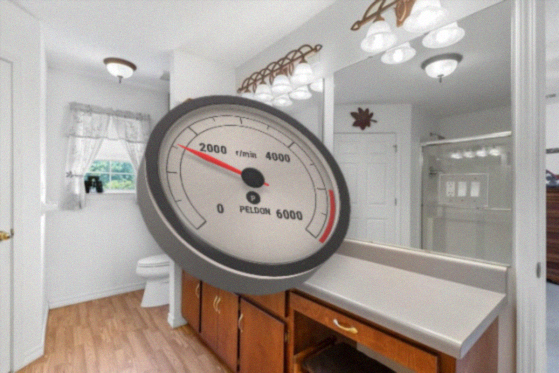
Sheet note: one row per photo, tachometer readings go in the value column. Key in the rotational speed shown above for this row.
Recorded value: 1500 rpm
